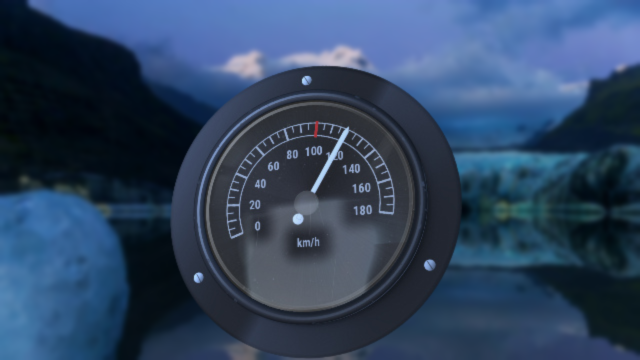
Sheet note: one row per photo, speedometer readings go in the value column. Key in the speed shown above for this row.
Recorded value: 120 km/h
